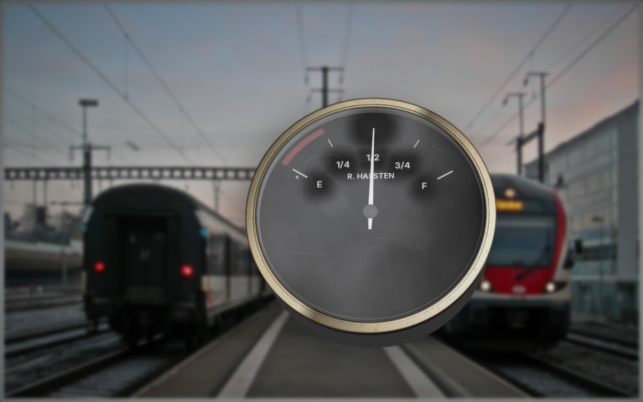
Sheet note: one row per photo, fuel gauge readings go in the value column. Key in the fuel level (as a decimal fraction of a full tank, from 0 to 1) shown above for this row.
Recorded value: 0.5
